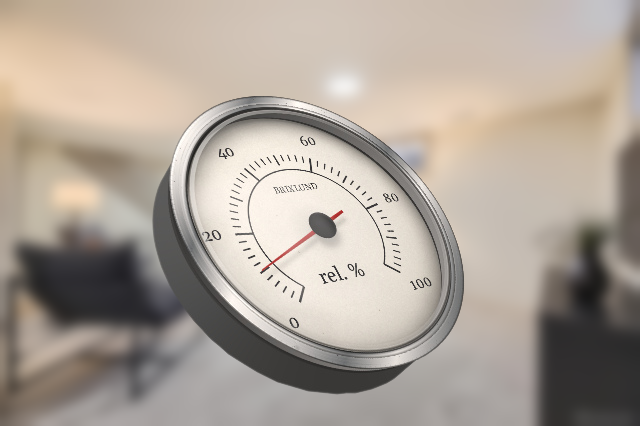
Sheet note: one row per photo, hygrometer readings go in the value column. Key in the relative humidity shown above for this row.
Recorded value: 10 %
